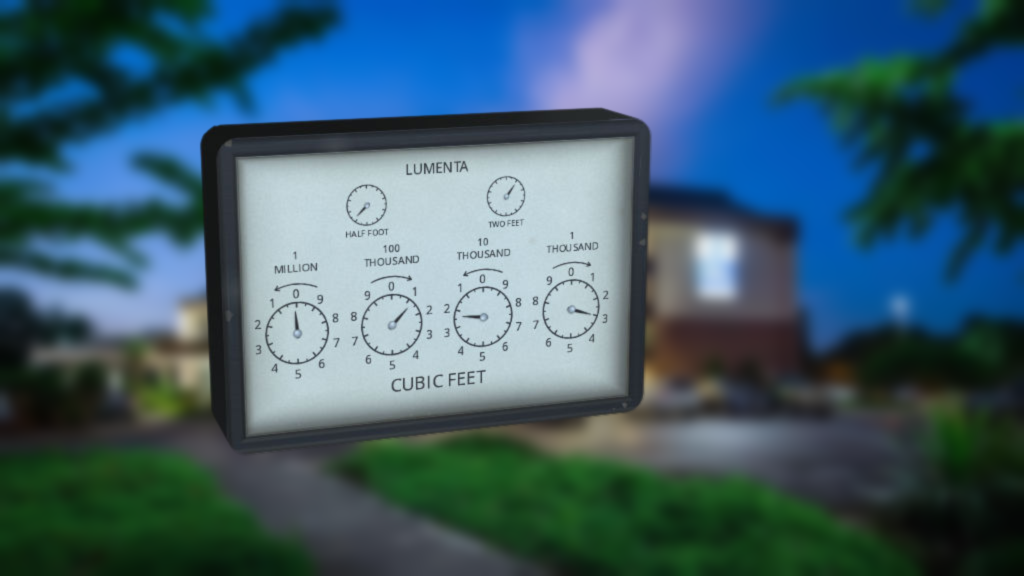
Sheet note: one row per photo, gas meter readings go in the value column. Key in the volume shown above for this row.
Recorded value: 12300 ft³
